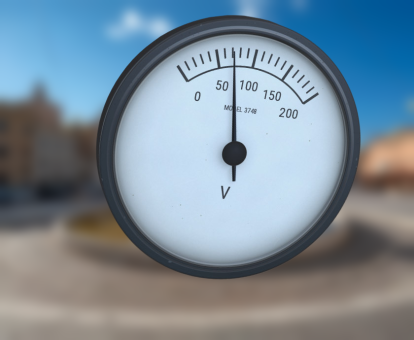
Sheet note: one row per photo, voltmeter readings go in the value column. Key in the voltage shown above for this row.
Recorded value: 70 V
